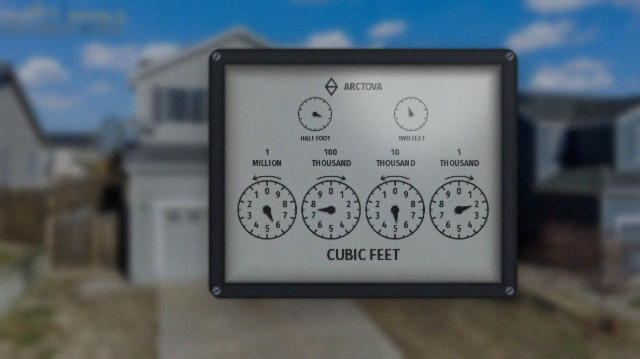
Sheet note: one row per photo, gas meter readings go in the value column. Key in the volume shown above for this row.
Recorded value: 575200 ft³
